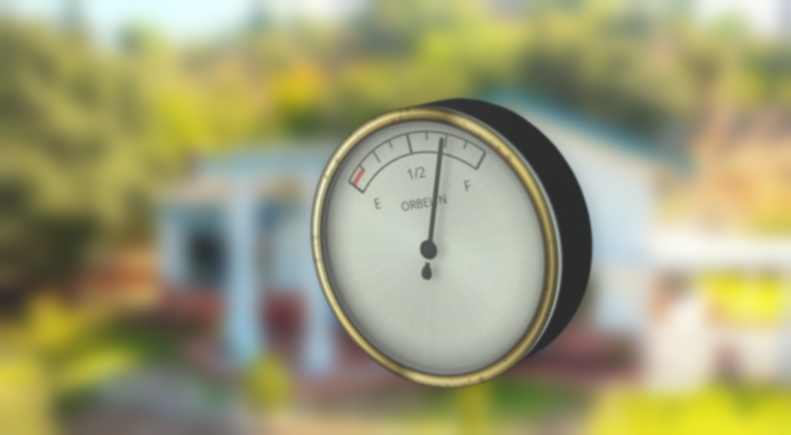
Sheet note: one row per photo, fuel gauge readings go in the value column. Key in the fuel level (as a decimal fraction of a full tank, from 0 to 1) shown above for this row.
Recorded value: 0.75
